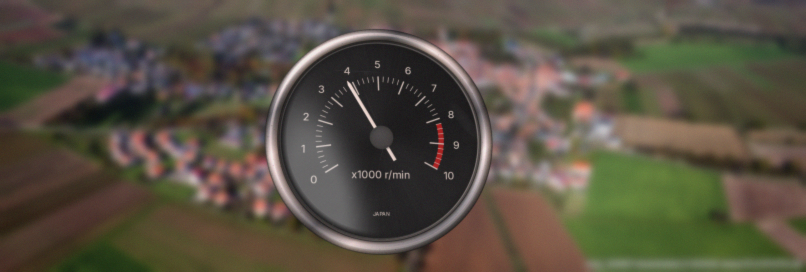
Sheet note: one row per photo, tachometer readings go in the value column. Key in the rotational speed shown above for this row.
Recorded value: 3800 rpm
